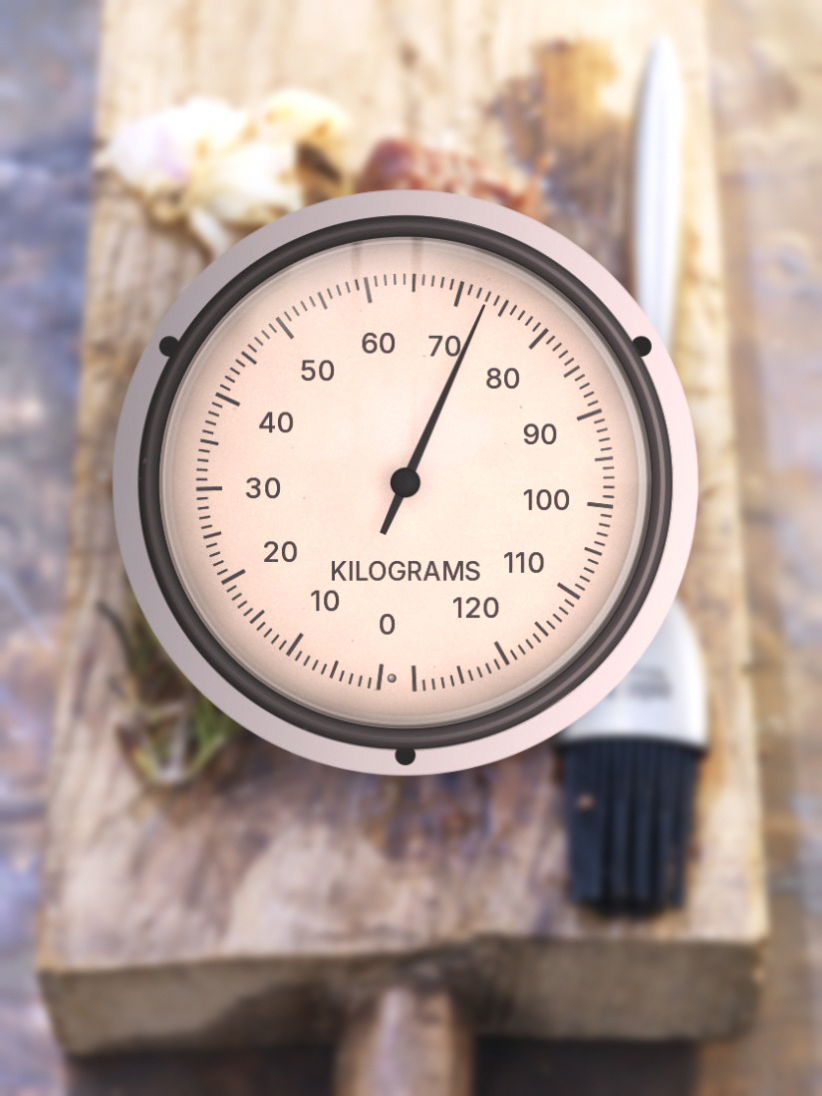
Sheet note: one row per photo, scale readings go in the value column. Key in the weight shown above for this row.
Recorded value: 73 kg
